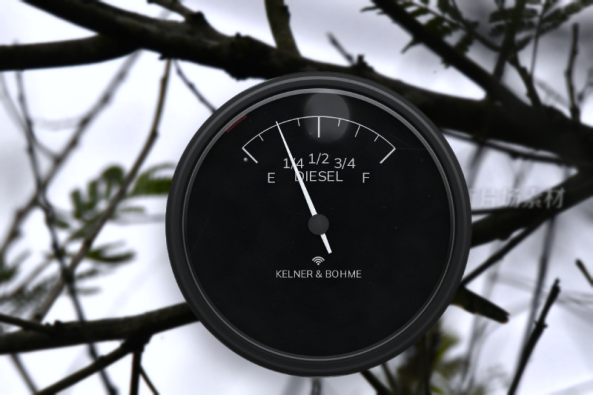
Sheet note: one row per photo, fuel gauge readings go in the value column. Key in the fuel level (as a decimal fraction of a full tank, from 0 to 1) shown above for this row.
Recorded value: 0.25
